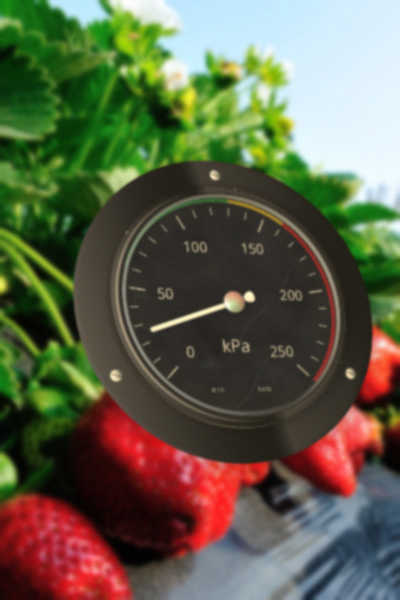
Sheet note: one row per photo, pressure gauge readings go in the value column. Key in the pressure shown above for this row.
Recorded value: 25 kPa
